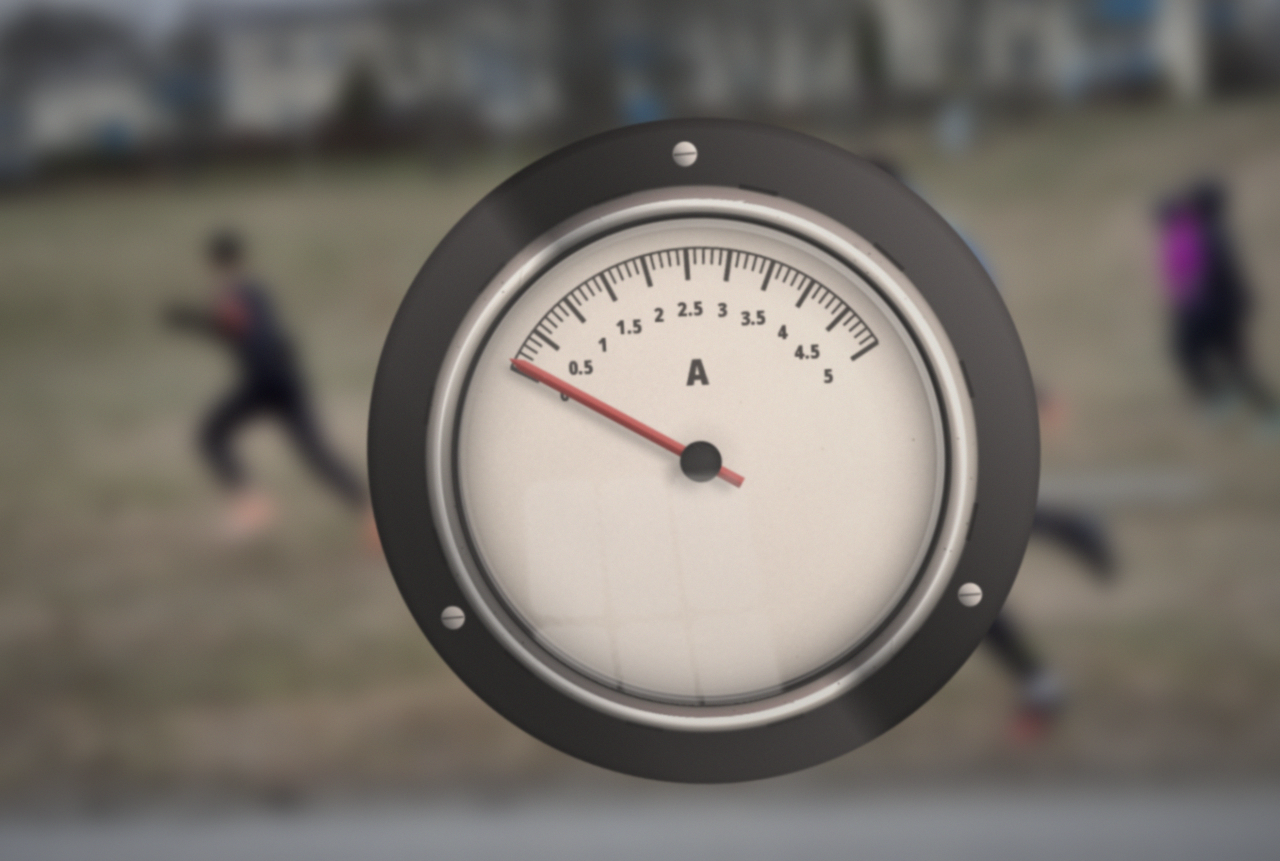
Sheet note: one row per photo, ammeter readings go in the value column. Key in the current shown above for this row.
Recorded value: 0.1 A
